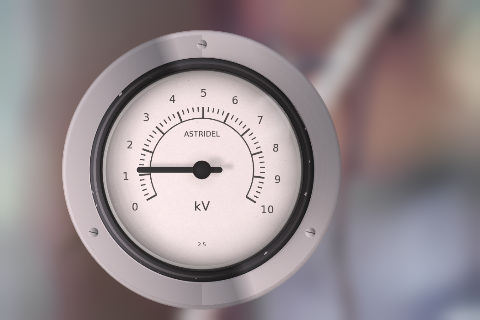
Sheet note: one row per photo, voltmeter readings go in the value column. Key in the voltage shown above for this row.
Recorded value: 1.2 kV
